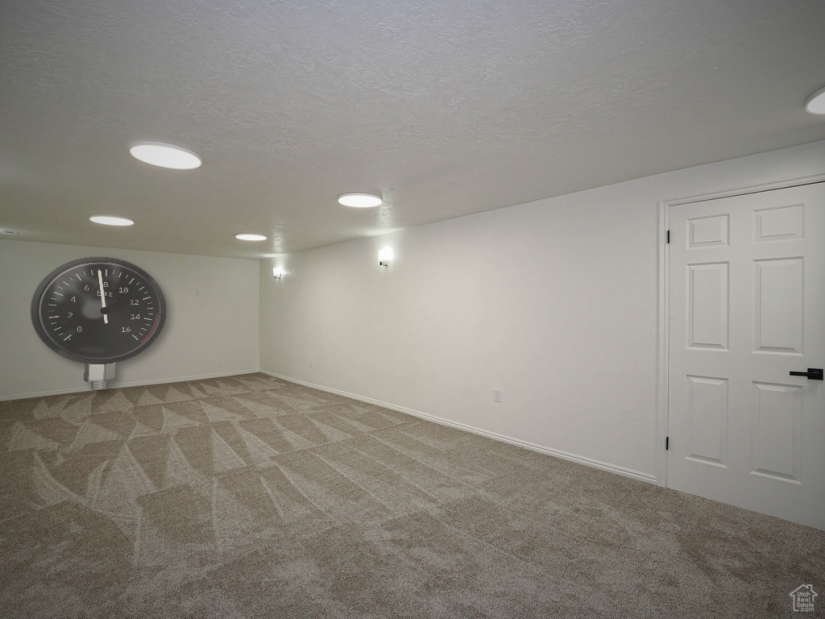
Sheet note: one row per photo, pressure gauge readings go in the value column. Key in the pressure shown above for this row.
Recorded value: 7.5 bar
